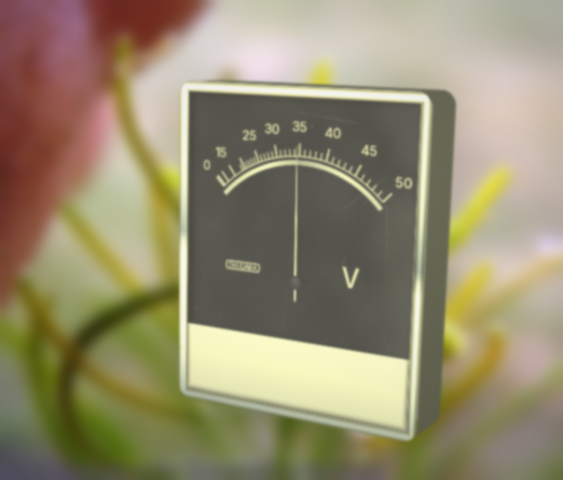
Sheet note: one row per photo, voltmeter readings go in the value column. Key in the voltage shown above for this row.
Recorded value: 35 V
